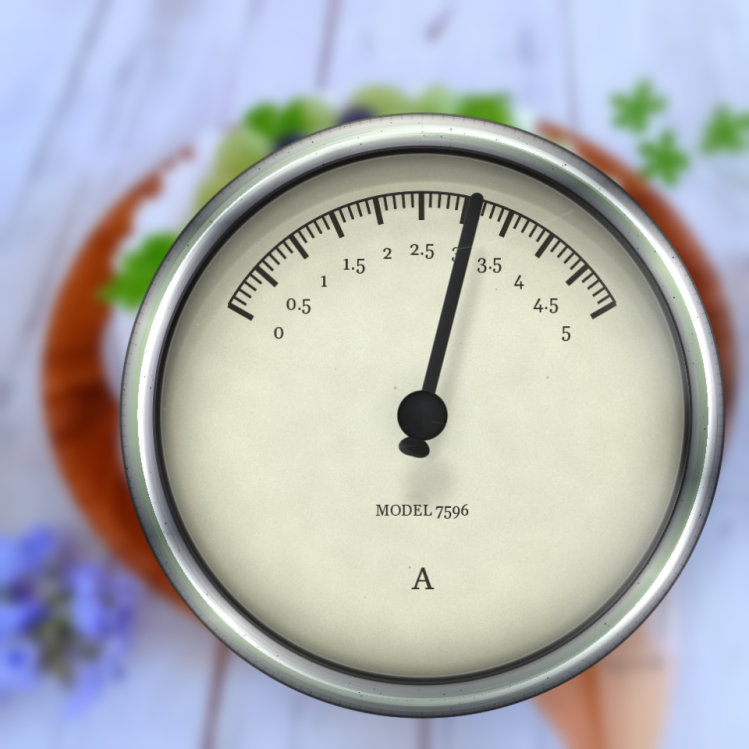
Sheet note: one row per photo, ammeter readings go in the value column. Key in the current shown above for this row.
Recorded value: 3.1 A
